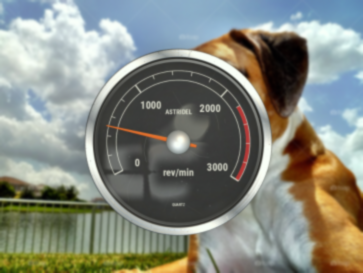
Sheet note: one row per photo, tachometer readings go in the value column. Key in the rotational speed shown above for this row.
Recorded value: 500 rpm
